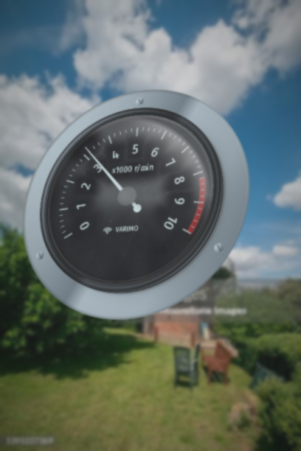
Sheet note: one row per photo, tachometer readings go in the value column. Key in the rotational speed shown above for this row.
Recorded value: 3200 rpm
